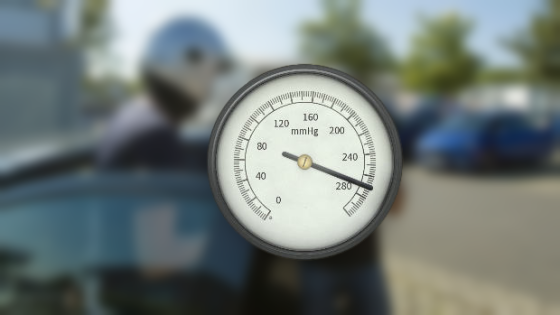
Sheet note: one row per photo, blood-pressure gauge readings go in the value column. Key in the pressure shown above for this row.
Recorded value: 270 mmHg
